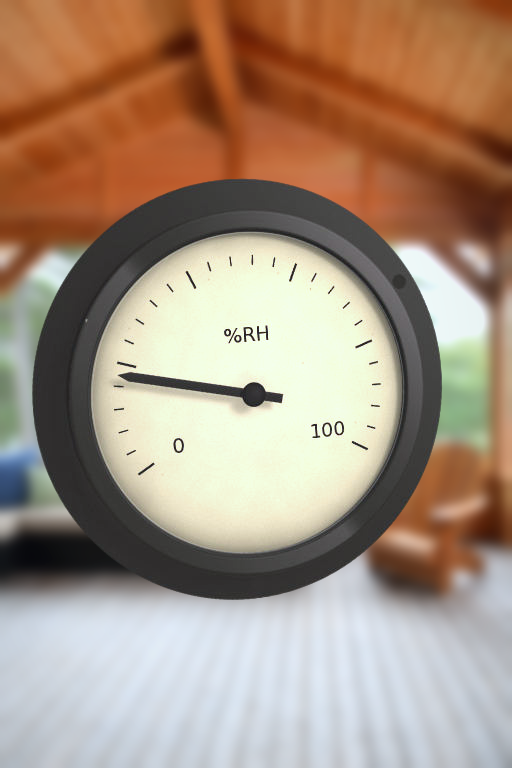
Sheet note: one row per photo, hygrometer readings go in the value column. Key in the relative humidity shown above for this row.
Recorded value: 18 %
